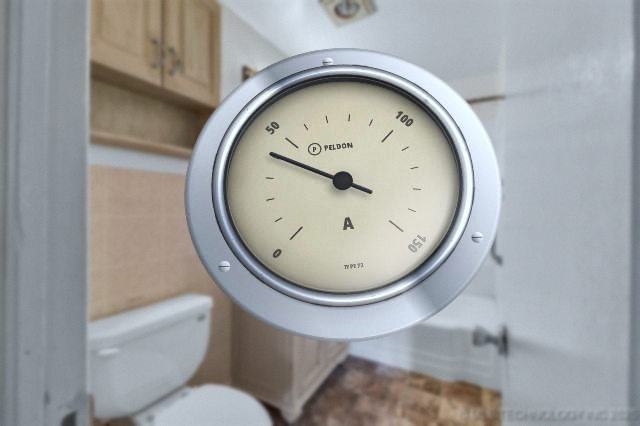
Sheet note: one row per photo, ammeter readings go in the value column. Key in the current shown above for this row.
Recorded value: 40 A
